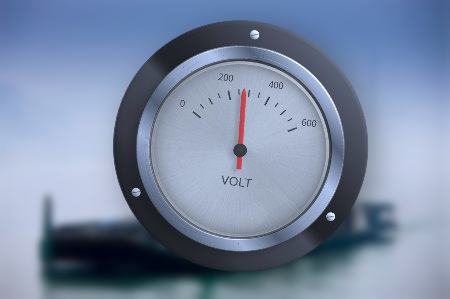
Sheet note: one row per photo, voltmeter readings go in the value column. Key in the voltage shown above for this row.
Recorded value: 275 V
